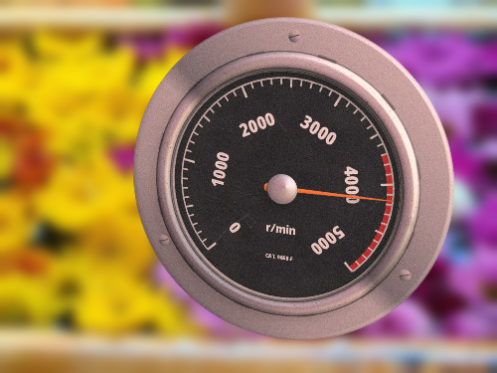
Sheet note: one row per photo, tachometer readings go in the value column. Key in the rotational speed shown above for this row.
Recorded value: 4150 rpm
